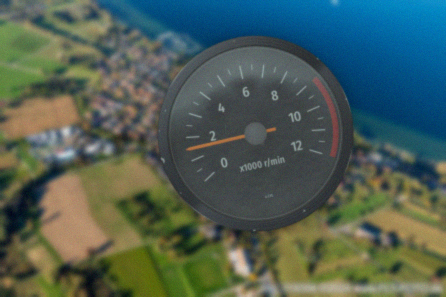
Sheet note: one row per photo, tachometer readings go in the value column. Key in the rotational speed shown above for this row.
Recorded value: 1500 rpm
